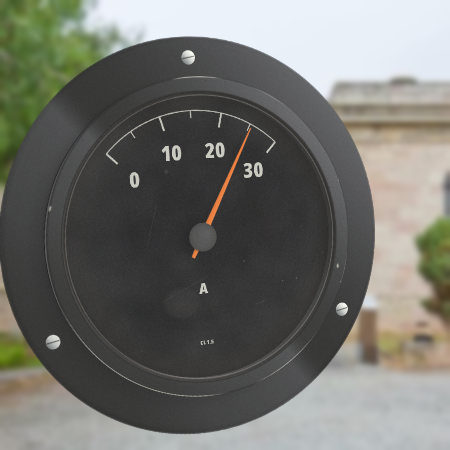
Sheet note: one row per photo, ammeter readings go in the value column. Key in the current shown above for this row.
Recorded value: 25 A
